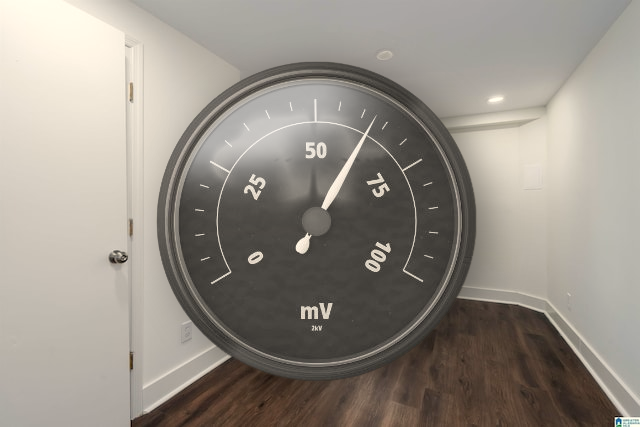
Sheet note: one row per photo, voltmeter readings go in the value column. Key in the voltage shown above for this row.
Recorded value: 62.5 mV
